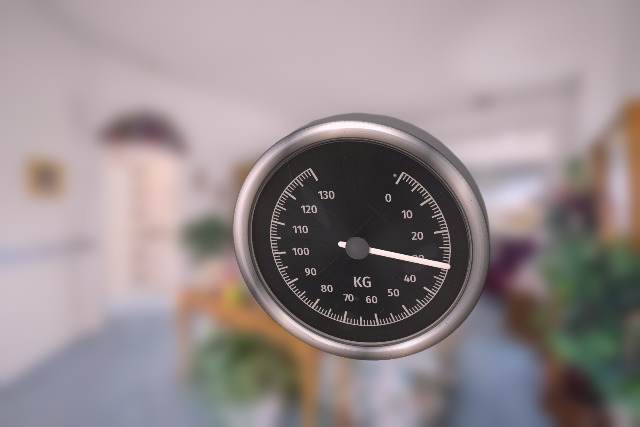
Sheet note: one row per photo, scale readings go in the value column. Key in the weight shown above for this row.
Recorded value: 30 kg
